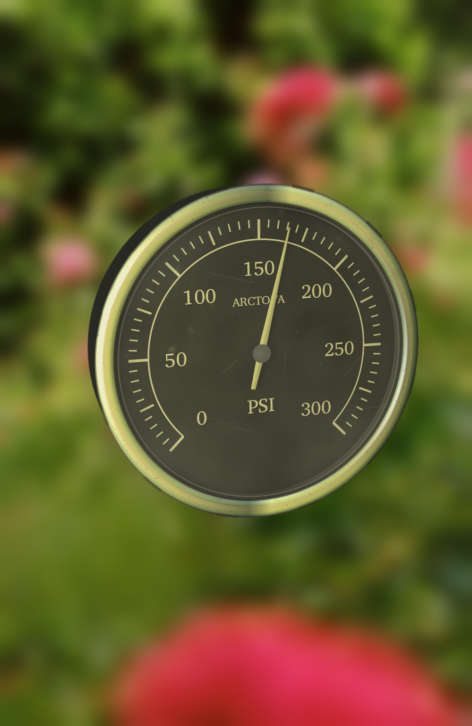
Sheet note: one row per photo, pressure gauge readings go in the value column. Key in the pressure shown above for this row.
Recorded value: 165 psi
